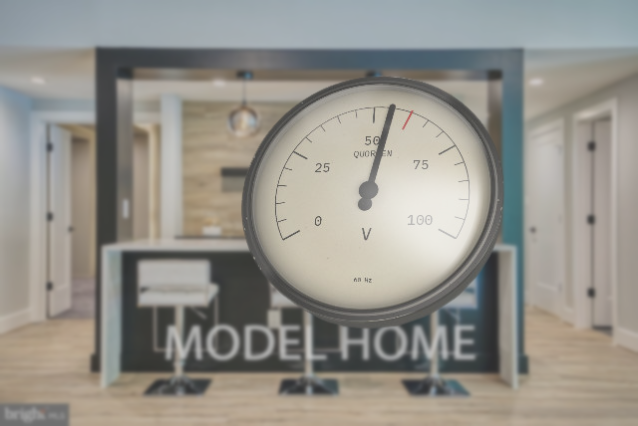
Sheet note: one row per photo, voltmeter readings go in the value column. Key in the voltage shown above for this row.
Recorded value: 55 V
